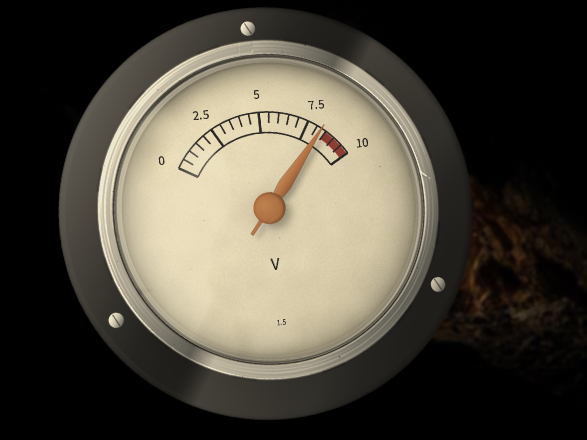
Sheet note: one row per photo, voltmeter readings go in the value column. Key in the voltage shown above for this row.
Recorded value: 8.25 V
